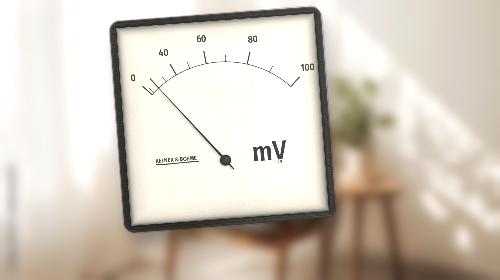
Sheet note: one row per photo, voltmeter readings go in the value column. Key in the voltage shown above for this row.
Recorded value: 20 mV
